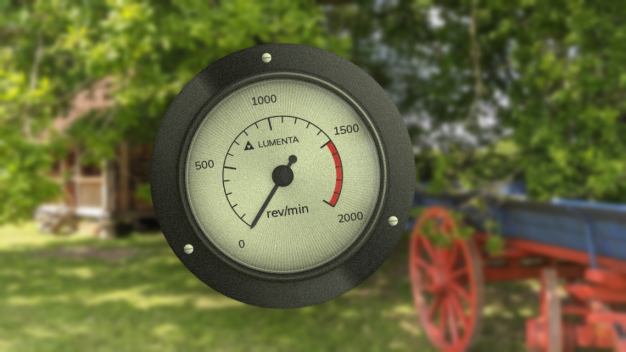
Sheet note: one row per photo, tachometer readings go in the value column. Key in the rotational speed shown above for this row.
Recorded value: 0 rpm
